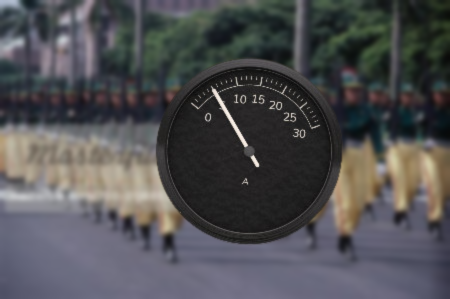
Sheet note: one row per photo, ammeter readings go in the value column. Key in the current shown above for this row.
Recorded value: 5 A
